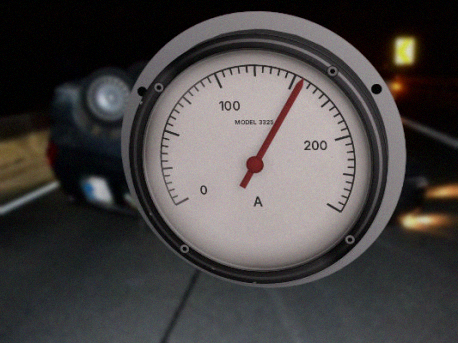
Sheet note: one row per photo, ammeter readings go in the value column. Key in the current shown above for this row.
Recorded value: 155 A
